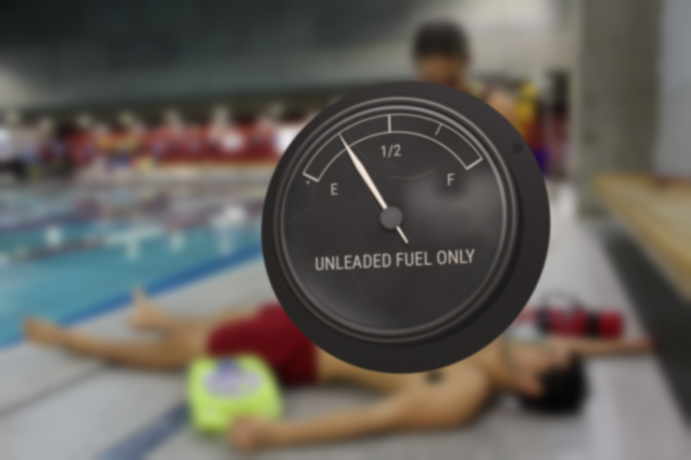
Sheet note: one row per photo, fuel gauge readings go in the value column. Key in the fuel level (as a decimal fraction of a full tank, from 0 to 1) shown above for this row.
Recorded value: 0.25
